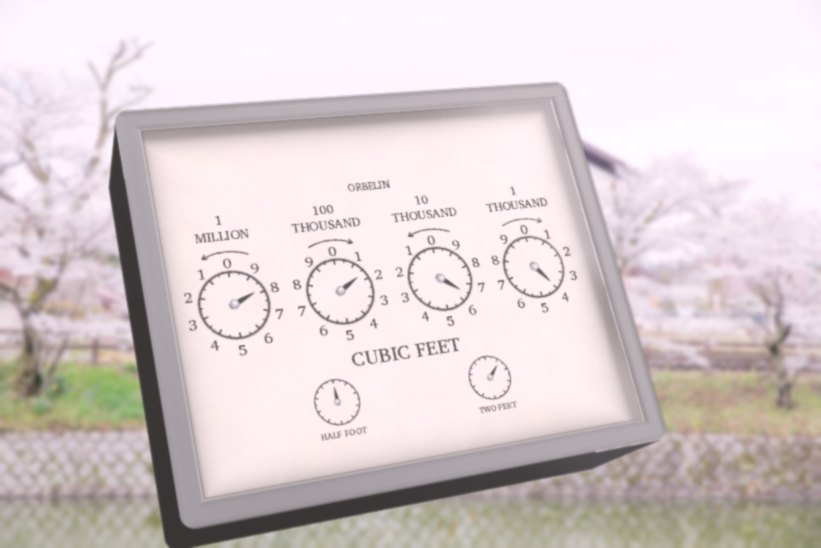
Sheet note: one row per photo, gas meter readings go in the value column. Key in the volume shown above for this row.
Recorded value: 816400 ft³
